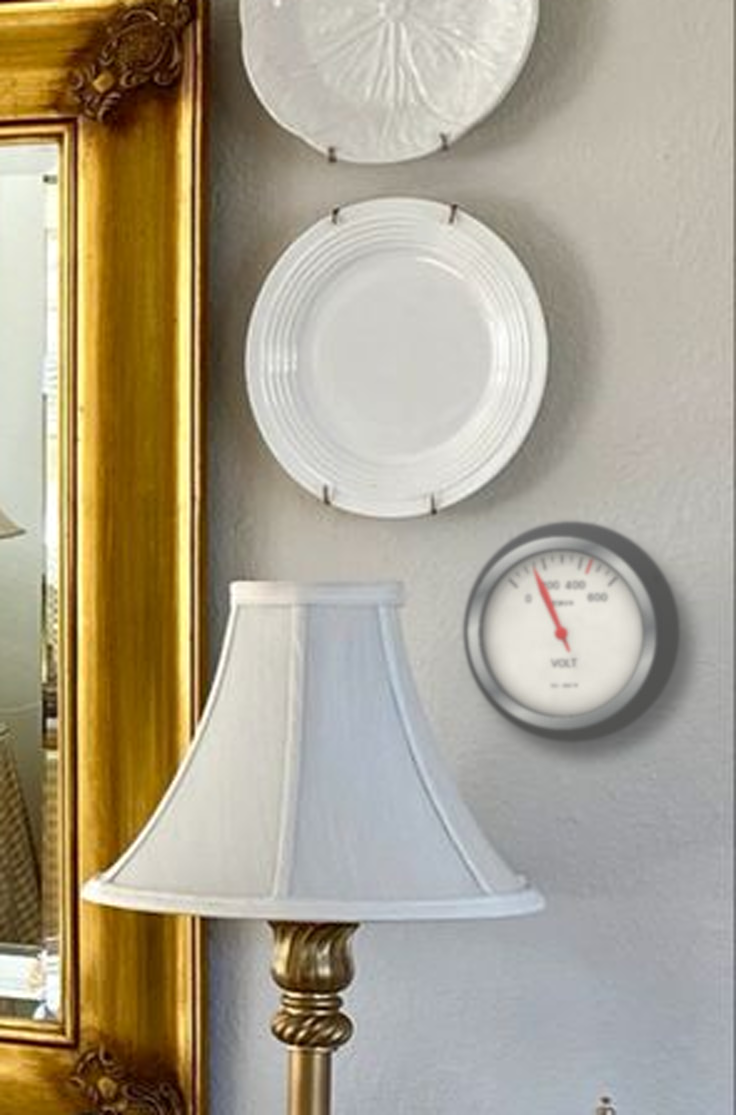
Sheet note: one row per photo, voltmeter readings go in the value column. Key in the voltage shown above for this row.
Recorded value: 150 V
